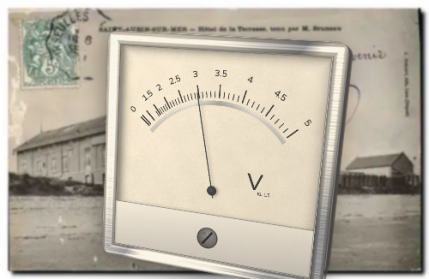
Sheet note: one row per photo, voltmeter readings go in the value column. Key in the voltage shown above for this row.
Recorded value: 3 V
